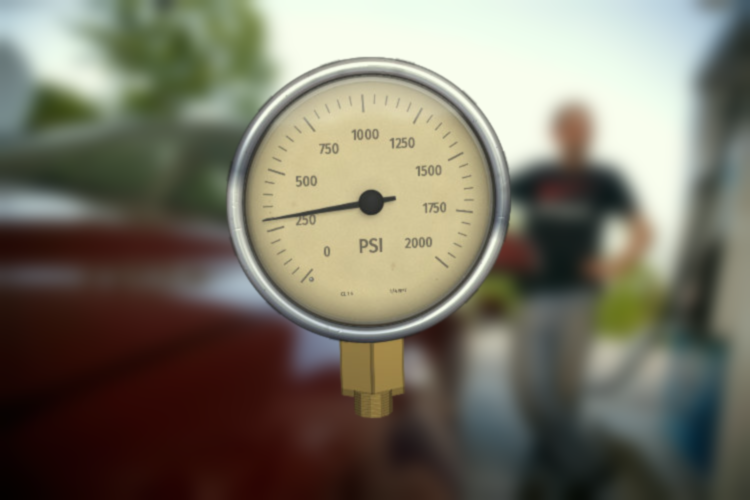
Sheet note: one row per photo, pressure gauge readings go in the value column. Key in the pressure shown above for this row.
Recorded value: 300 psi
